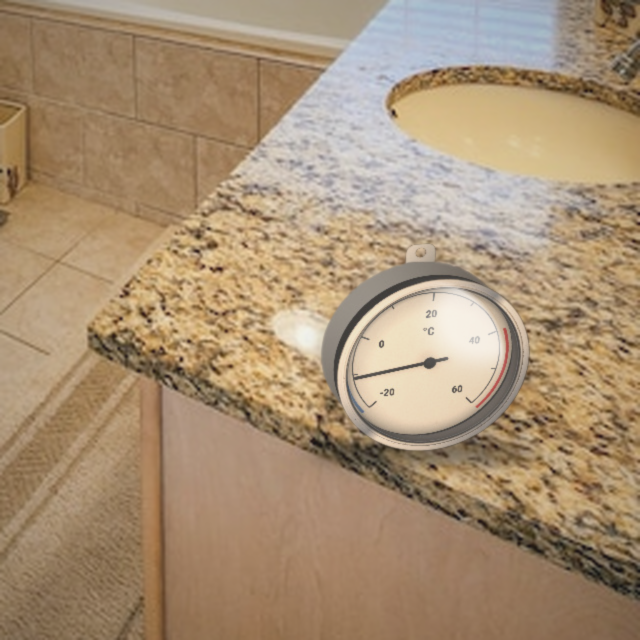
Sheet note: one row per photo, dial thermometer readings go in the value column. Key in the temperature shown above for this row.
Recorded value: -10 °C
